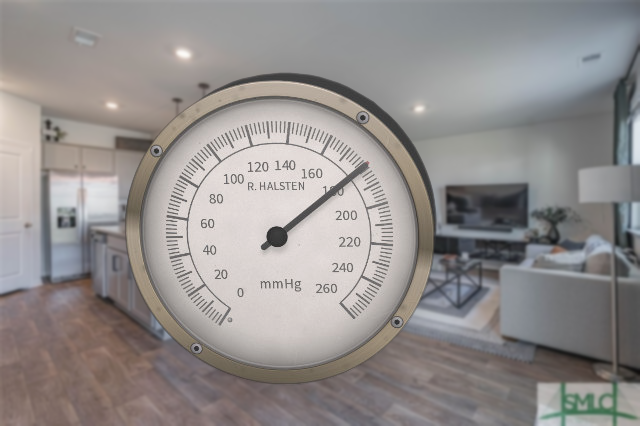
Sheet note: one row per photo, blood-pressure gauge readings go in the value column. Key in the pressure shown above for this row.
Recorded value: 180 mmHg
